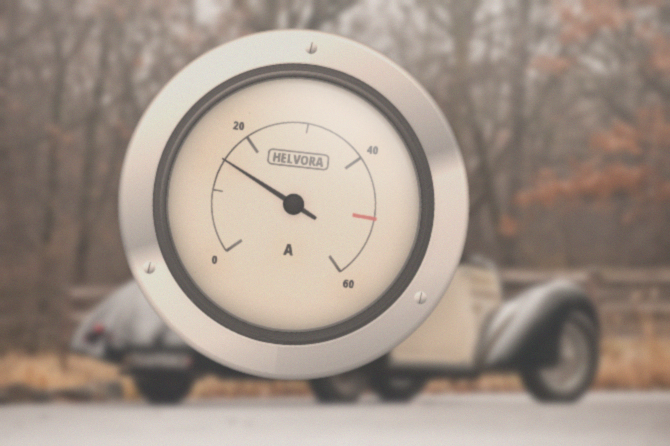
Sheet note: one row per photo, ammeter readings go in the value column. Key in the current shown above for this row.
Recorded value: 15 A
